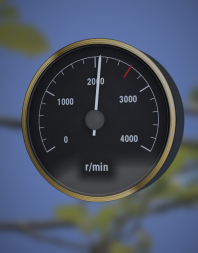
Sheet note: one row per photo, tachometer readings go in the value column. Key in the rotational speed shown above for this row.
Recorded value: 2100 rpm
